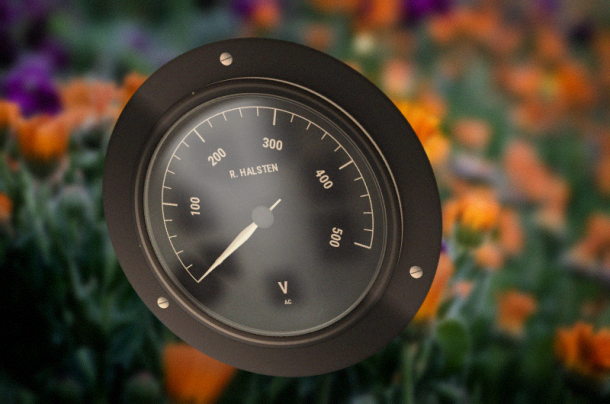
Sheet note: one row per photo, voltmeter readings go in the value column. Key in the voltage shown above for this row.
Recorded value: 0 V
